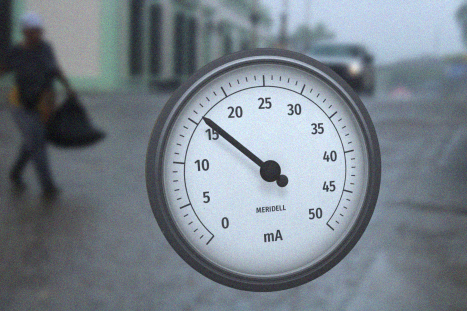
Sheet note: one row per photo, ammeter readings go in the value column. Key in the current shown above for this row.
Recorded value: 16 mA
